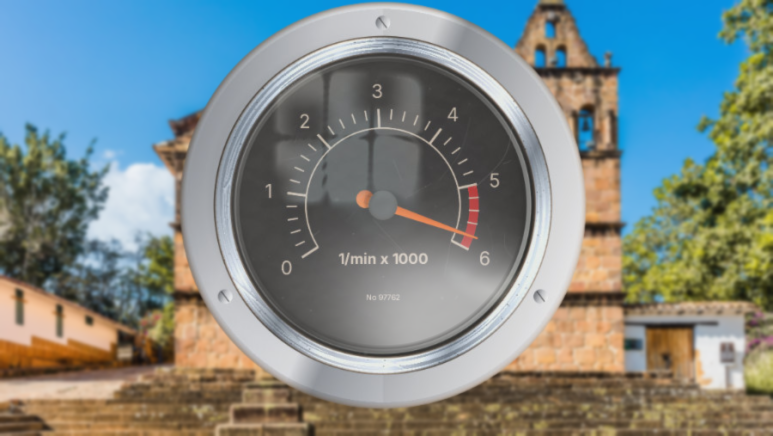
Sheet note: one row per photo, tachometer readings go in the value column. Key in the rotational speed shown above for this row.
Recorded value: 5800 rpm
